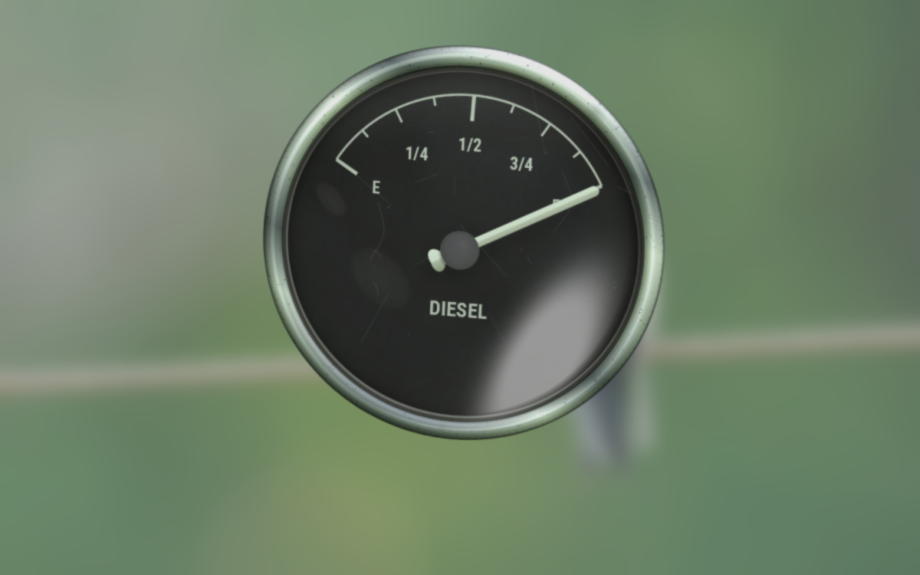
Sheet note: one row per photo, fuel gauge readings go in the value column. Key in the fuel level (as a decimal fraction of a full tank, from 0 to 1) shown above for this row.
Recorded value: 1
